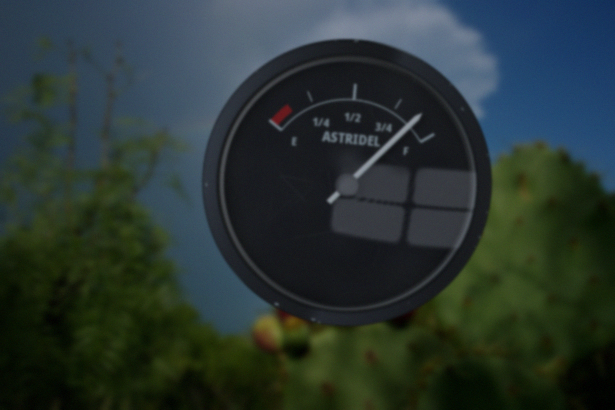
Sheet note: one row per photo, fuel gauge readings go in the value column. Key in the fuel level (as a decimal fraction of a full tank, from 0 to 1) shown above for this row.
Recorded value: 0.875
